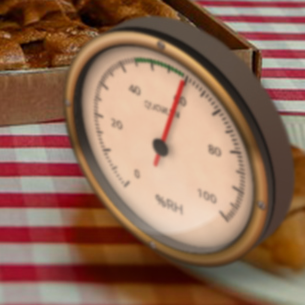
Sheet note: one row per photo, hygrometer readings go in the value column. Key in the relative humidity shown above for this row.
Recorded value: 60 %
